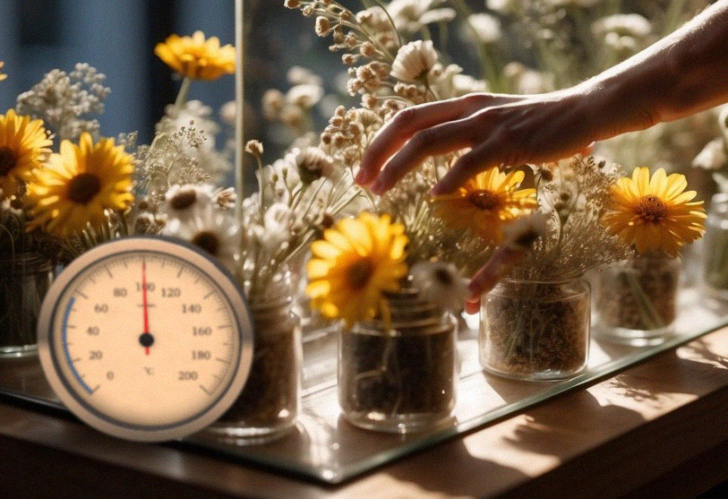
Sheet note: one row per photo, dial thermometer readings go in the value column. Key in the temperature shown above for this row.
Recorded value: 100 °C
